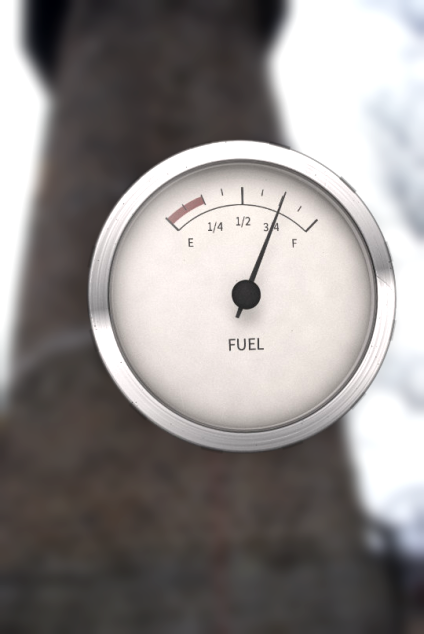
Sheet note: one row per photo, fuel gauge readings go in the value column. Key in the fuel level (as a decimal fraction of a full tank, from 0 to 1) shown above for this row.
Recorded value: 0.75
